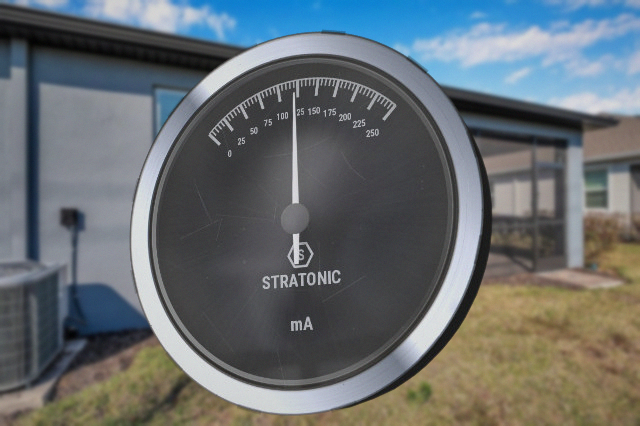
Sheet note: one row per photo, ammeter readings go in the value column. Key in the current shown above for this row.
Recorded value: 125 mA
